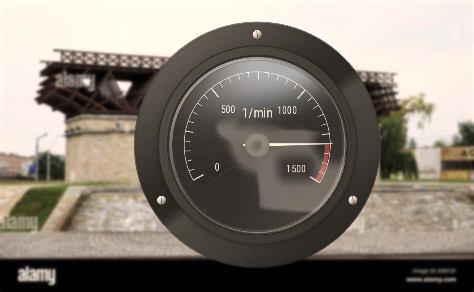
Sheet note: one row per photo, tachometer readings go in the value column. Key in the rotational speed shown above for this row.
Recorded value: 1300 rpm
